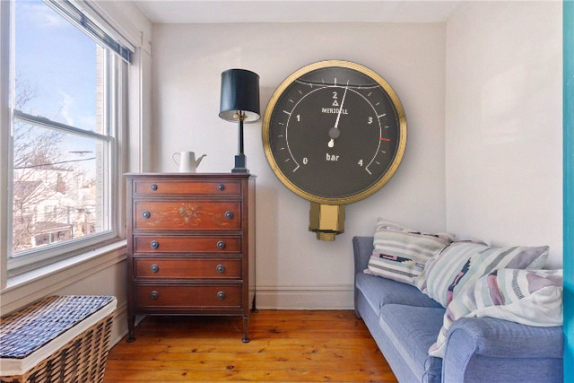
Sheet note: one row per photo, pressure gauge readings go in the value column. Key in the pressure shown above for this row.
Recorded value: 2.2 bar
